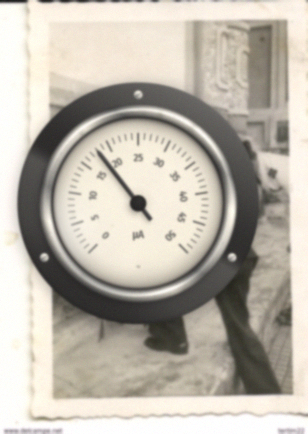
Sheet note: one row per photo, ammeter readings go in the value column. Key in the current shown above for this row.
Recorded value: 18 µA
